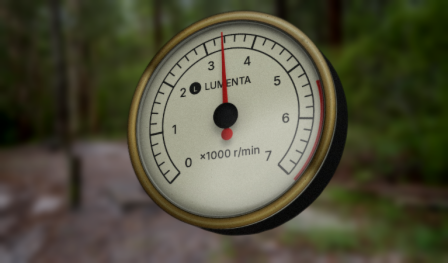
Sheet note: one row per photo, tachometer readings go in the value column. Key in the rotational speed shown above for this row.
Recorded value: 3400 rpm
